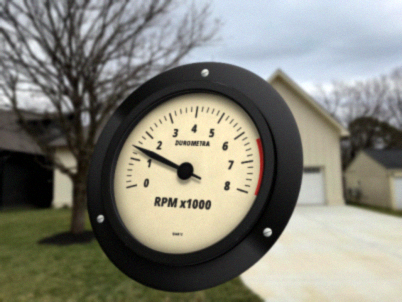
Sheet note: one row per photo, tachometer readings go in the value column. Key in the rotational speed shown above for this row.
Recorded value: 1400 rpm
